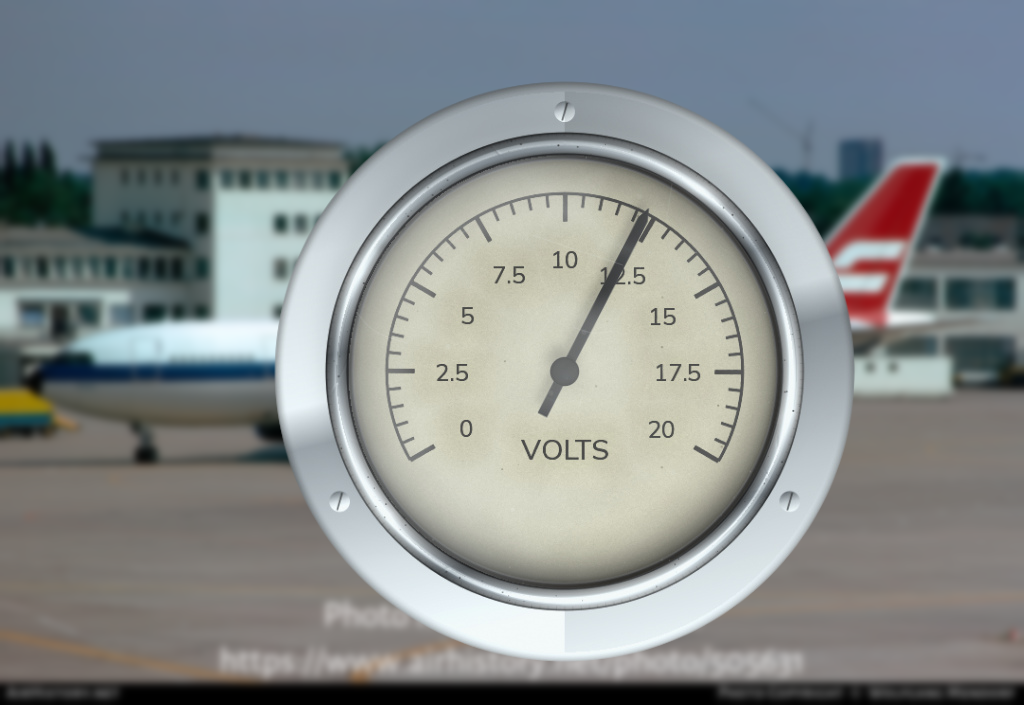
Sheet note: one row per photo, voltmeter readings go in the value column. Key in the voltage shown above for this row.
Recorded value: 12.25 V
